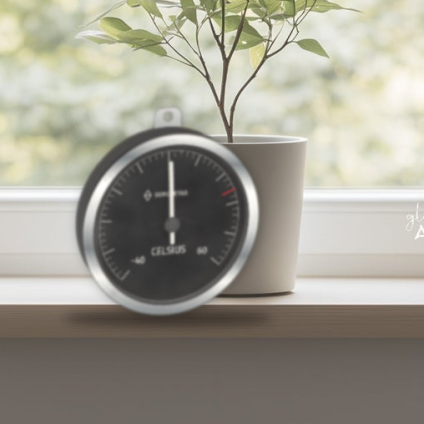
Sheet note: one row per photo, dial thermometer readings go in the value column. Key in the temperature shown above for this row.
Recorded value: 10 °C
